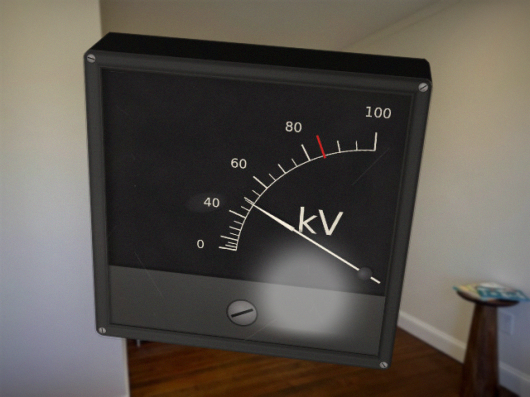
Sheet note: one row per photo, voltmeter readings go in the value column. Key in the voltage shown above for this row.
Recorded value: 50 kV
